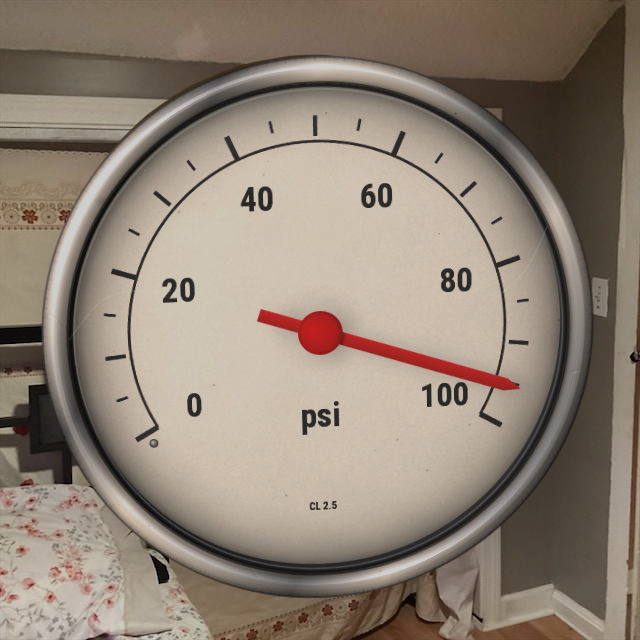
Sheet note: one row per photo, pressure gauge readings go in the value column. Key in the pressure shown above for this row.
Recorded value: 95 psi
